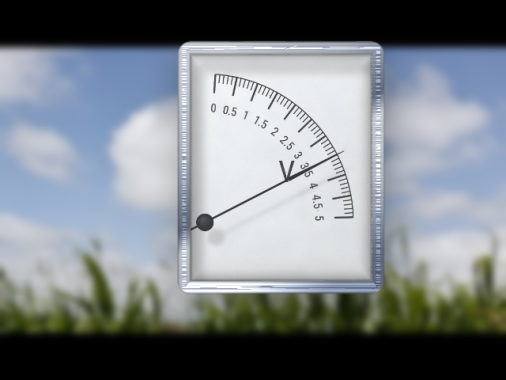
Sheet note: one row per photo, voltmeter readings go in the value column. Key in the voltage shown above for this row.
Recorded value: 3.5 V
